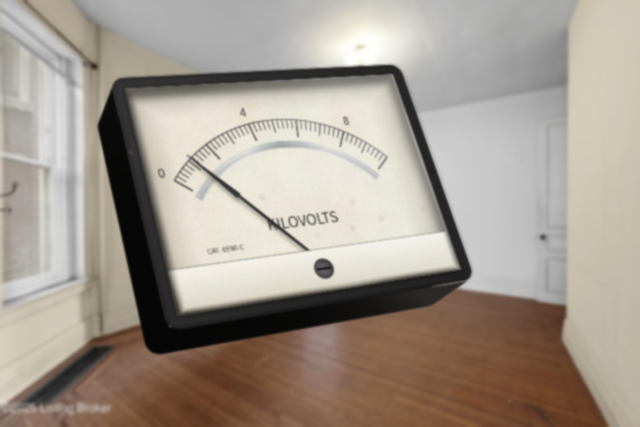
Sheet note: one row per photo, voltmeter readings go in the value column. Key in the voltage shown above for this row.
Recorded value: 1 kV
